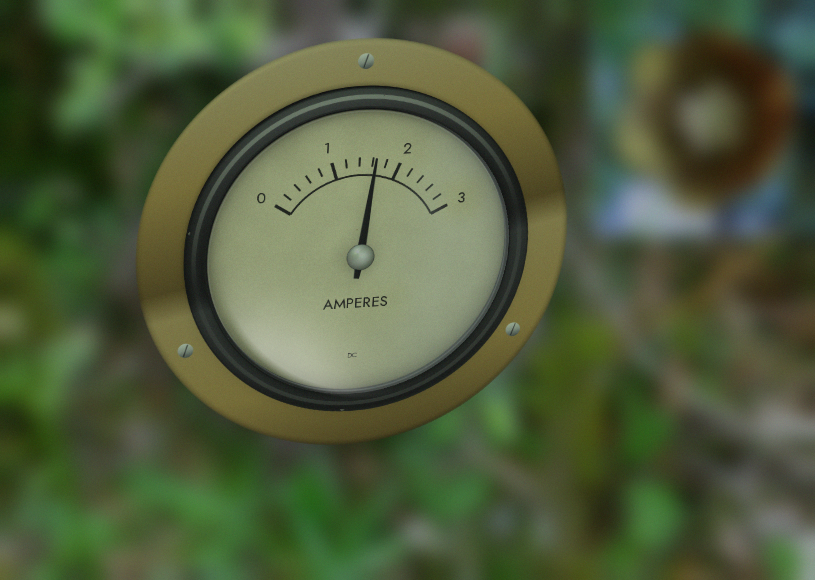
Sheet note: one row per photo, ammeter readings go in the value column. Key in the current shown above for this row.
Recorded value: 1.6 A
